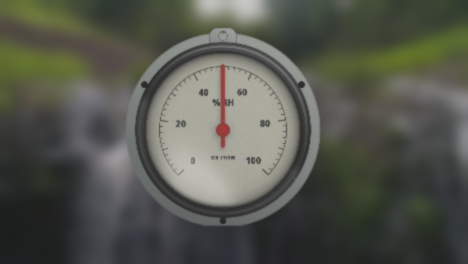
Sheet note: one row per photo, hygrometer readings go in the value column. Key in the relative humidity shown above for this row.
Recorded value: 50 %
